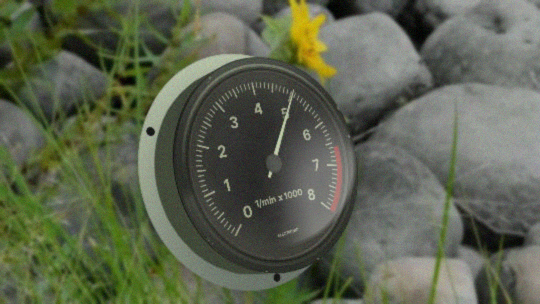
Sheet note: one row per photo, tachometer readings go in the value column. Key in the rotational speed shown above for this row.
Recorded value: 5000 rpm
